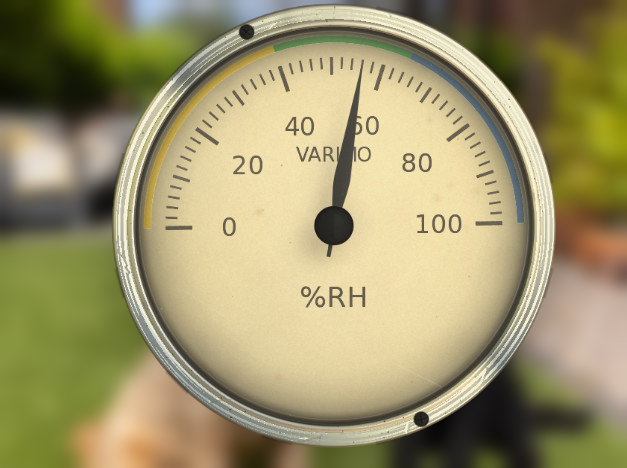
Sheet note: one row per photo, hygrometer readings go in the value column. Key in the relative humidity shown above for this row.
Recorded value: 56 %
